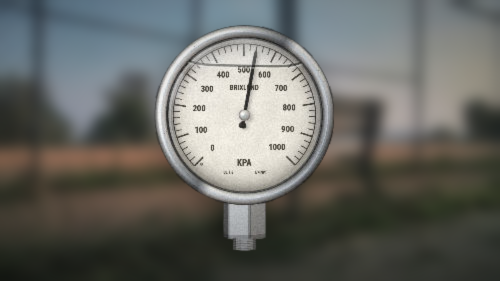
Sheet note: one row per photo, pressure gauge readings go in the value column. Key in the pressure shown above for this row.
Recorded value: 540 kPa
